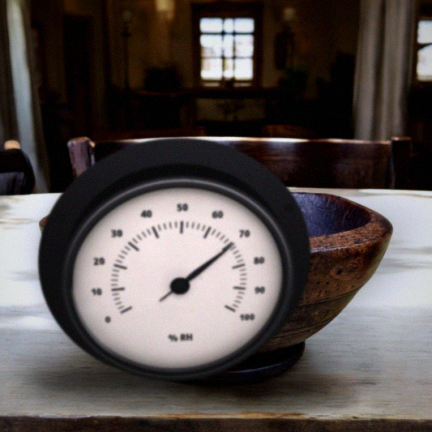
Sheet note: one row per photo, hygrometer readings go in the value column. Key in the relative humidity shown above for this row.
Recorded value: 70 %
